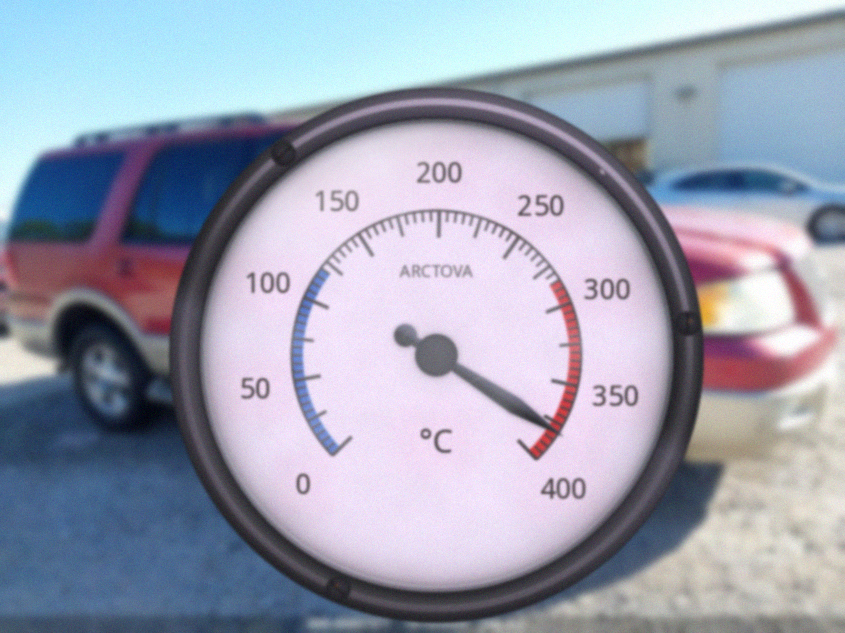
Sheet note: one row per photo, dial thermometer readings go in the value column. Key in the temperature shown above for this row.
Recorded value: 380 °C
